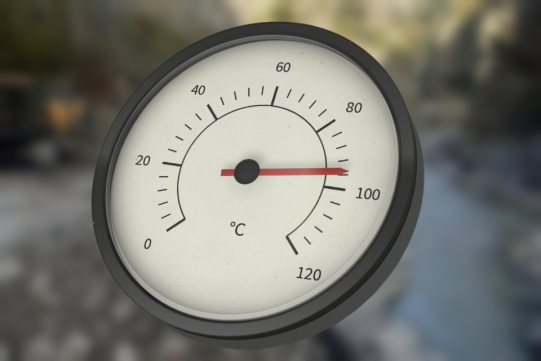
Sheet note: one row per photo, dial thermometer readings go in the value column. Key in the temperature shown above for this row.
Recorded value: 96 °C
